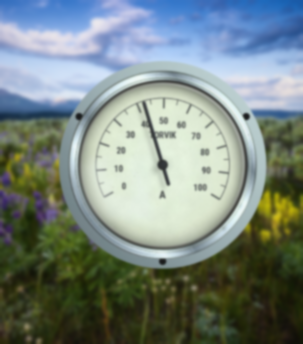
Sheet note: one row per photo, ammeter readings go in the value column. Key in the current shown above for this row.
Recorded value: 42.5 A
